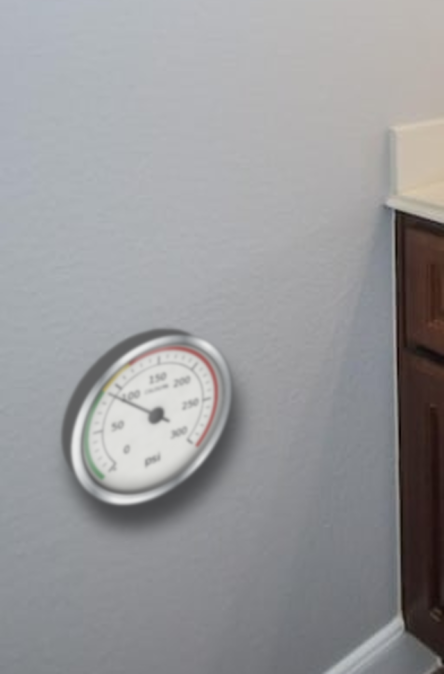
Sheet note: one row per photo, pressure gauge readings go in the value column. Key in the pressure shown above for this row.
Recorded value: 90 psi
